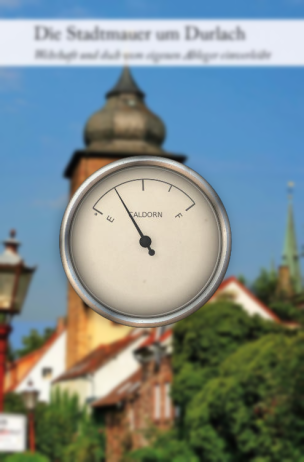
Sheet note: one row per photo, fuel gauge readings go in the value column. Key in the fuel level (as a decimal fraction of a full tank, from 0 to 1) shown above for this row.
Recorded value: 0.25
